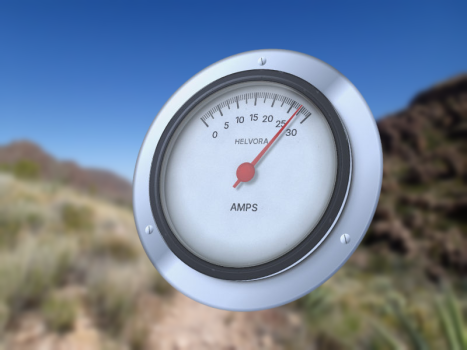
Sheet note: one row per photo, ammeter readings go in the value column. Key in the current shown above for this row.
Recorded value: 27.5 A
